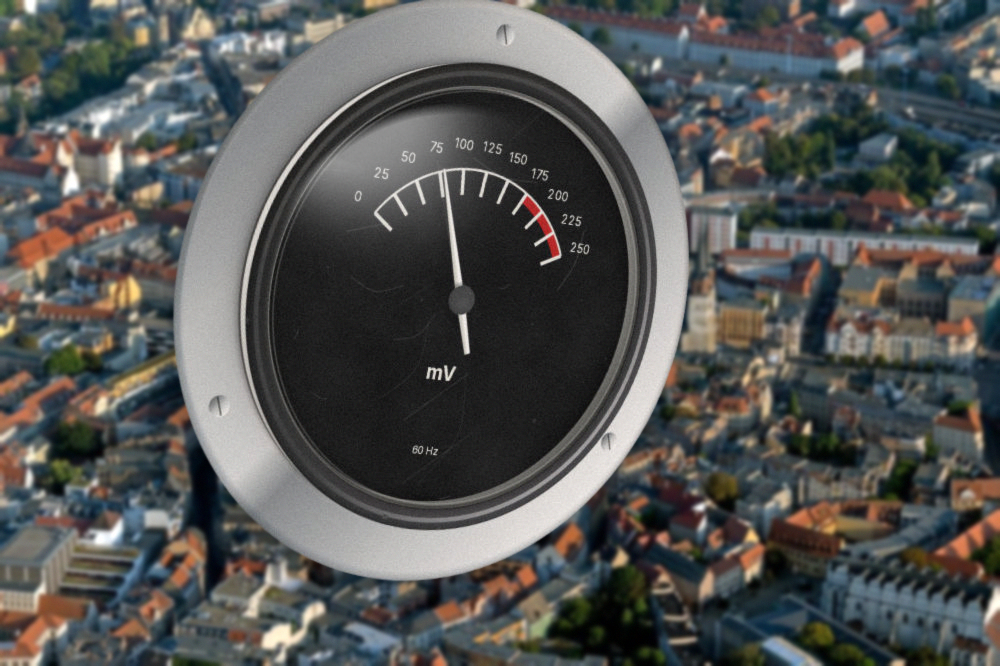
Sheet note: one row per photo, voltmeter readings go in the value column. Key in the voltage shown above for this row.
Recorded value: 75 mV
